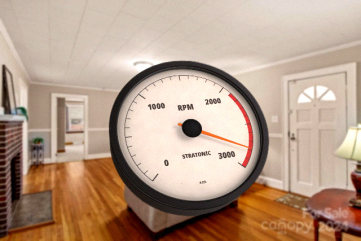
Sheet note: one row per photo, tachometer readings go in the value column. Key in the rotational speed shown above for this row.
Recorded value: 2800 rpm
